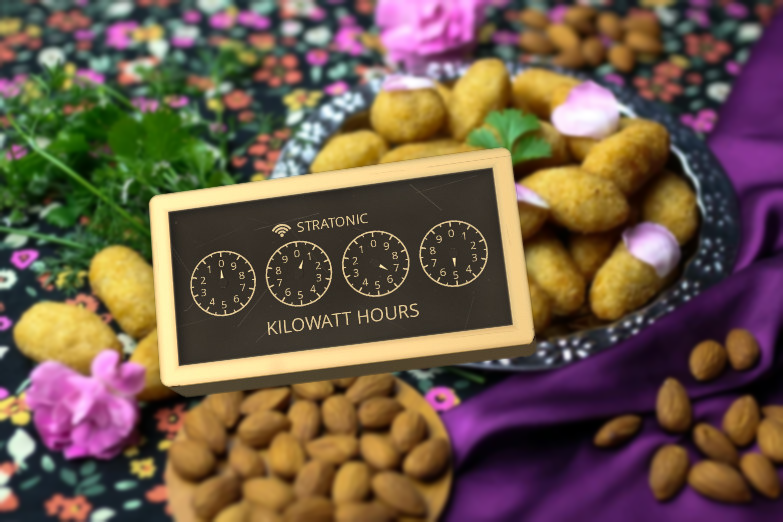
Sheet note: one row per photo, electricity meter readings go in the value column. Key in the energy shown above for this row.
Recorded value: 65 kWh
